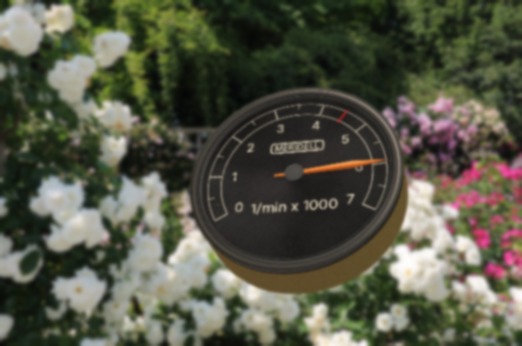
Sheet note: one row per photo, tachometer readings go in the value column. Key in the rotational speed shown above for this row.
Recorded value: 6000 rpm
